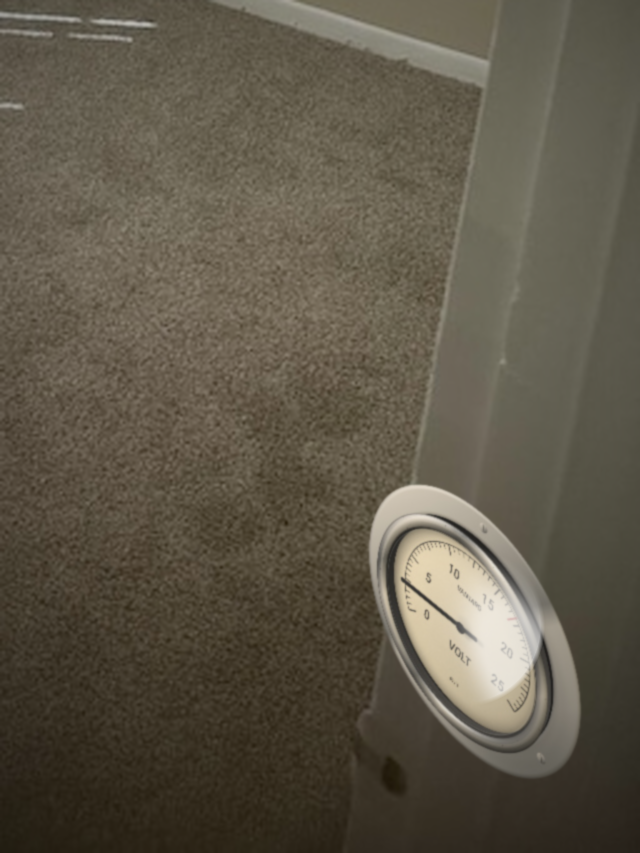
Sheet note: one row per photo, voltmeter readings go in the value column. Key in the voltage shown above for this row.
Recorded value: 2.5 V
